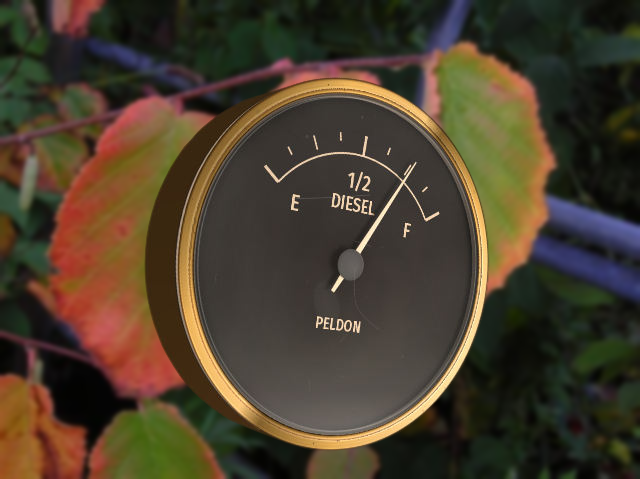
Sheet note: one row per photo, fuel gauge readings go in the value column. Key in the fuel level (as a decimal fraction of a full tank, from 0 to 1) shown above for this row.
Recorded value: 0.75
